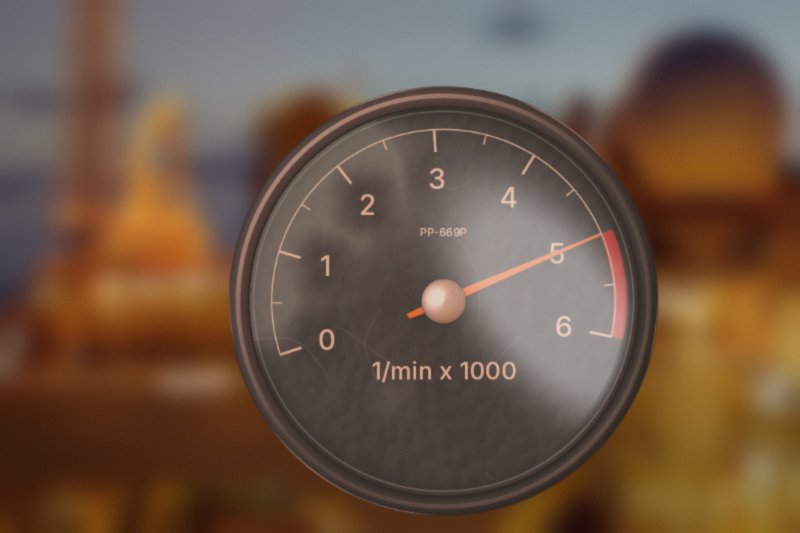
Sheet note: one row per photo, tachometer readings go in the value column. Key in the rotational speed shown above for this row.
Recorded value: 5000 rpm
